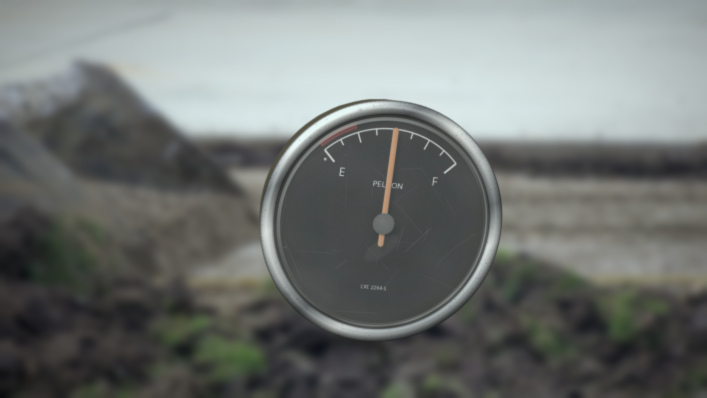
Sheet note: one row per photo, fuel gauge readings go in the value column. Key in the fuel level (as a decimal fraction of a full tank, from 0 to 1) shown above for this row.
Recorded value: 0.5
